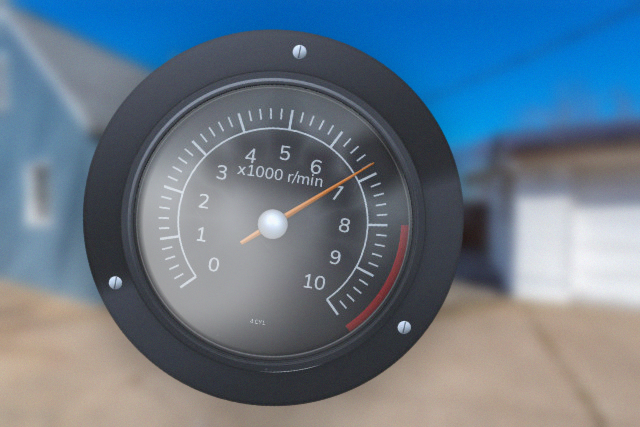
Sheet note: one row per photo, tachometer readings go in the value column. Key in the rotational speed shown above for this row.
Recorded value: 6800 rpm
